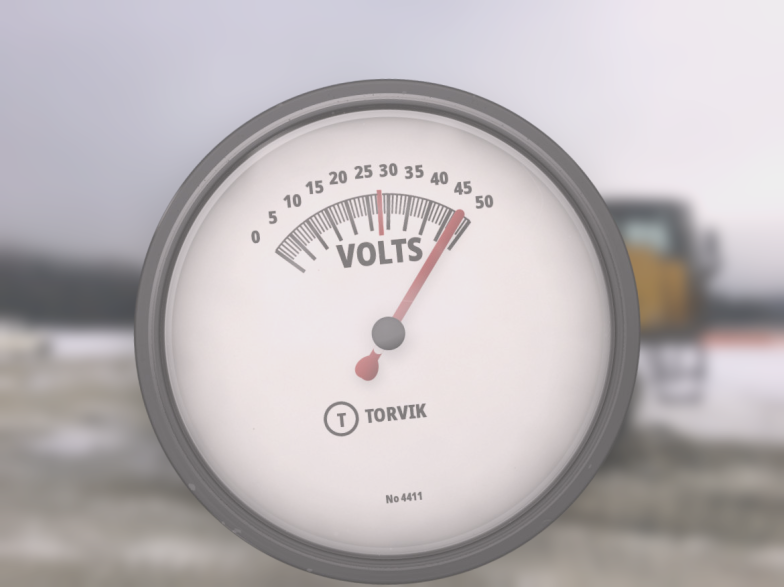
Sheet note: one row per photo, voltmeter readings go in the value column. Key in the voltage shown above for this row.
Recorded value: 47 V
